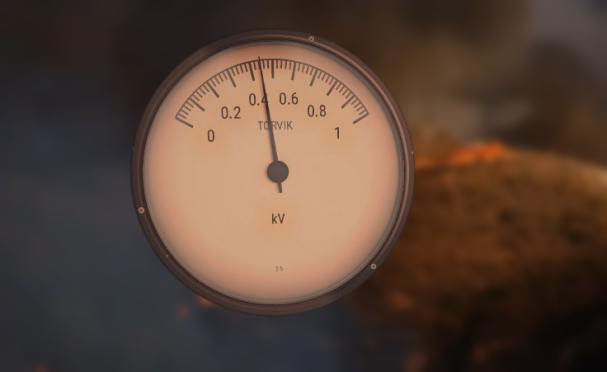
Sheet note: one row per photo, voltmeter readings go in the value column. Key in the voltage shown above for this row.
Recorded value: 0.44 kV
